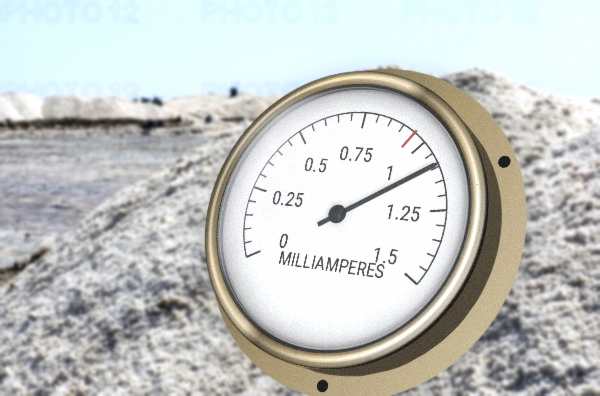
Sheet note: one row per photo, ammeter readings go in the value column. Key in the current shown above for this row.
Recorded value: 1.1 mA
